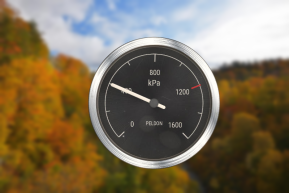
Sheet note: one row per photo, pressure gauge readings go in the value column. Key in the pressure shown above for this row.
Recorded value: 400 kPa
